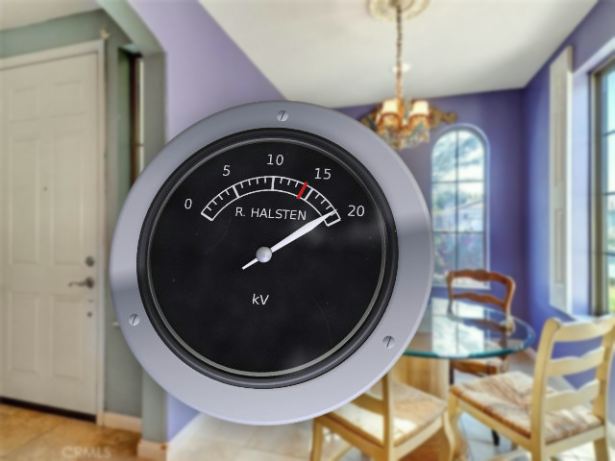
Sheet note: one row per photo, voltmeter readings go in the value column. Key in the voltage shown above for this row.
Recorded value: 19 kV
